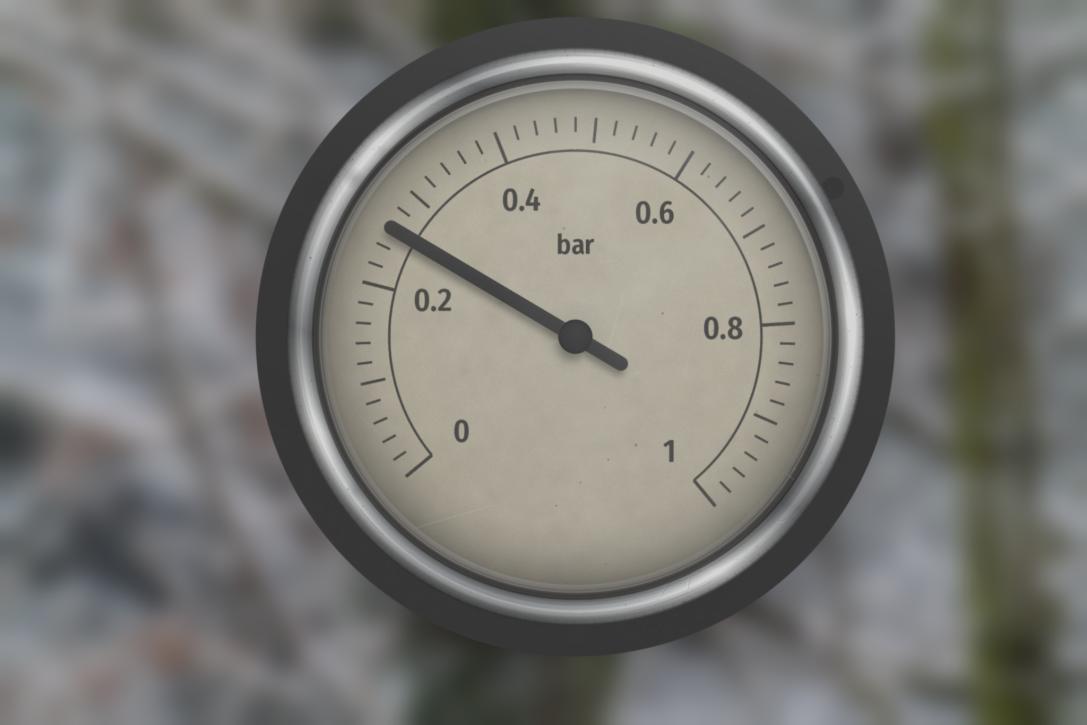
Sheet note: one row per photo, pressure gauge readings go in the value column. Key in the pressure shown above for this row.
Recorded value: 0.26 bar
